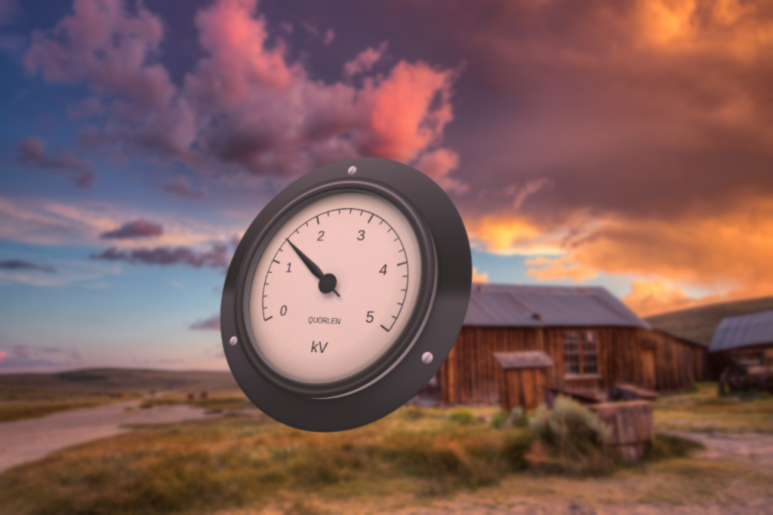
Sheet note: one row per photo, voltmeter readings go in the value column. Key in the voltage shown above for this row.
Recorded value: 1.4 kV
